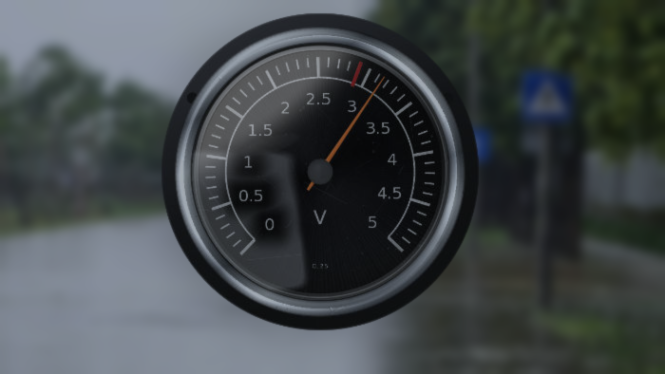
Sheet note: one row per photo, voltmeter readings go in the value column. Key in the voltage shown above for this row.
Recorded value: 3.15 V
